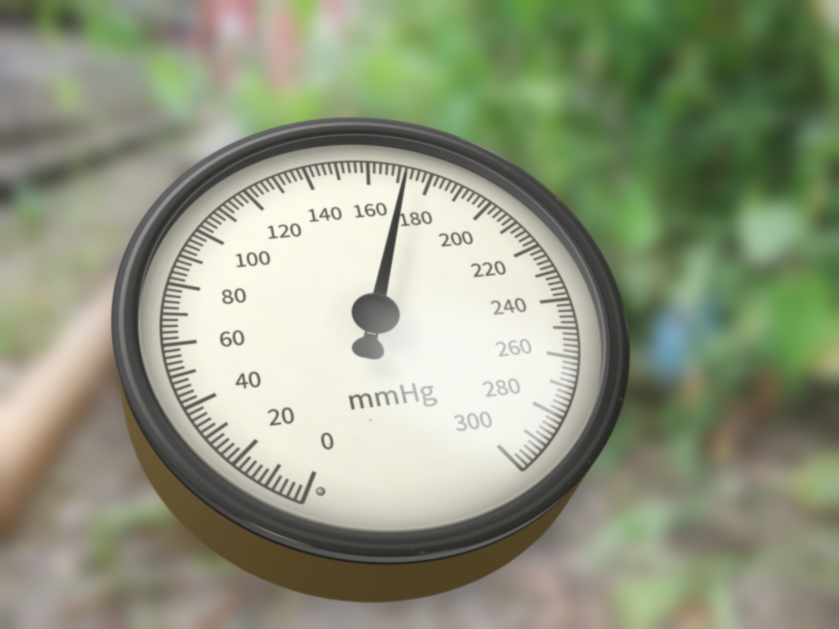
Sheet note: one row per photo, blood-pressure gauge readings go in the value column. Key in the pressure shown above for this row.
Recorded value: 172 mmHg
